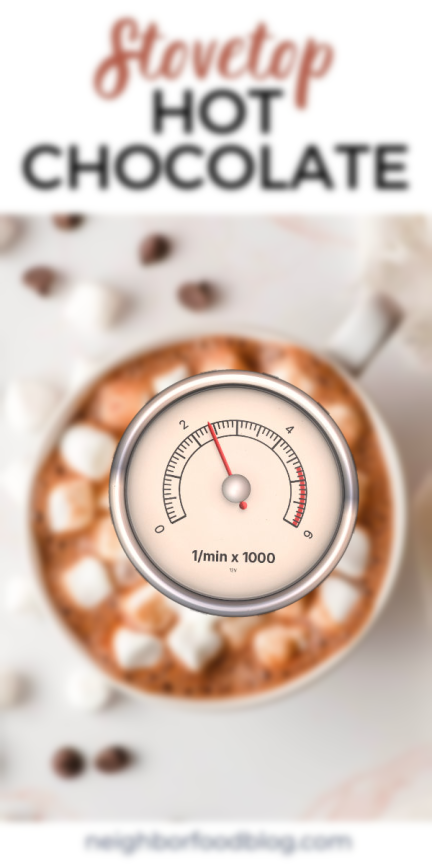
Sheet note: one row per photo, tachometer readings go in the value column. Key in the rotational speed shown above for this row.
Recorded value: 2400 rpm
